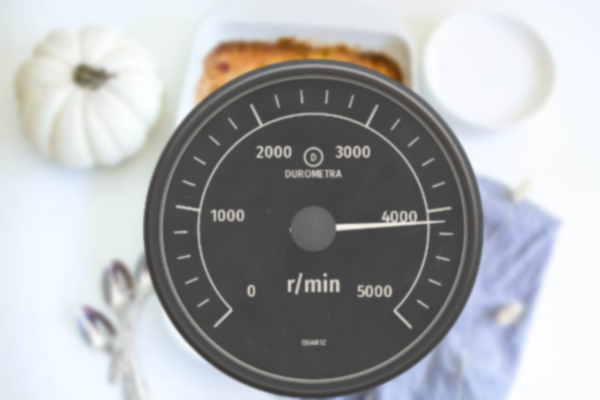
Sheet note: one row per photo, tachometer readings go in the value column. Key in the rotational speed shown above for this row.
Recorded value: 4100 rpm
